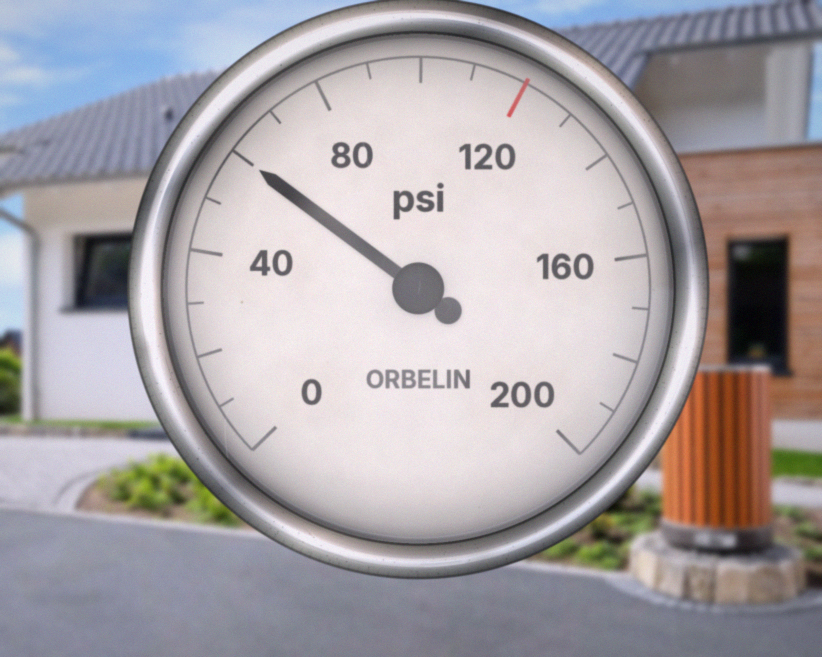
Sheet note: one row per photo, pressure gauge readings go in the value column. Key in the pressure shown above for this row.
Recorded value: 60 psi
